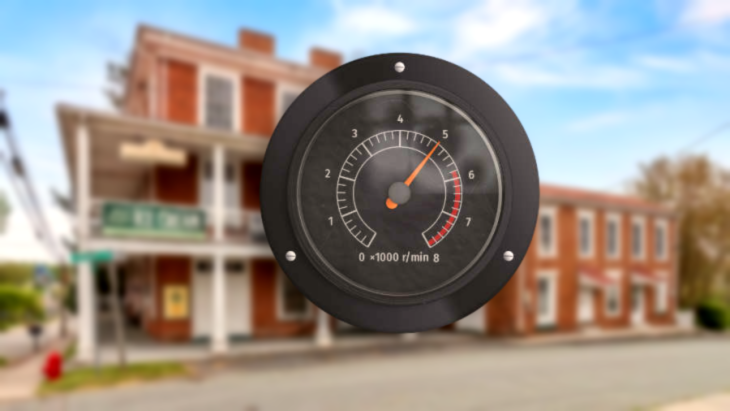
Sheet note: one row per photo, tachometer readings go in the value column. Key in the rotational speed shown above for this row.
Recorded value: 5000 rpm
